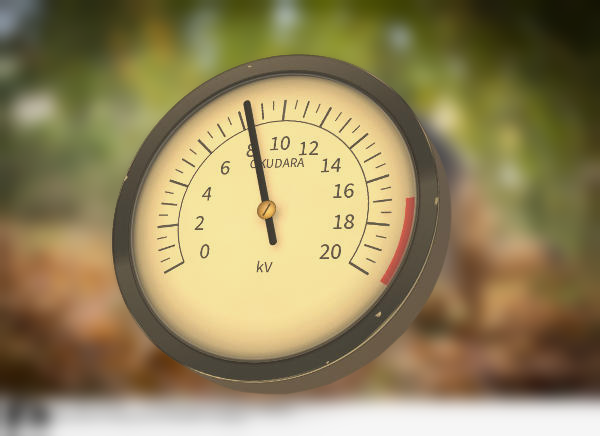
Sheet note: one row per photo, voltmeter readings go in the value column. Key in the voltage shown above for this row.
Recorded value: 8.5 kV
